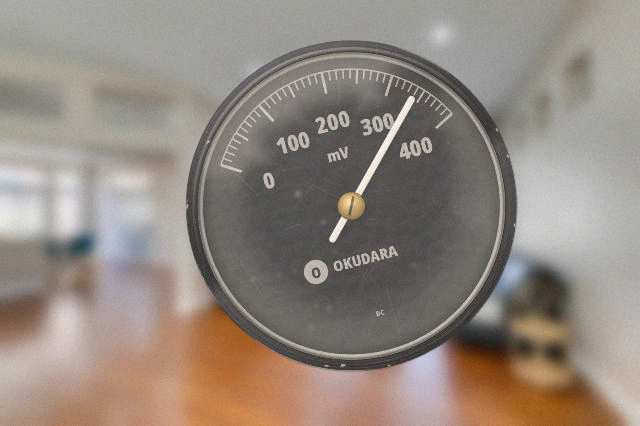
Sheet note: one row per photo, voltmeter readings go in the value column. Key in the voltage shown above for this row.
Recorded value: 340 mV
